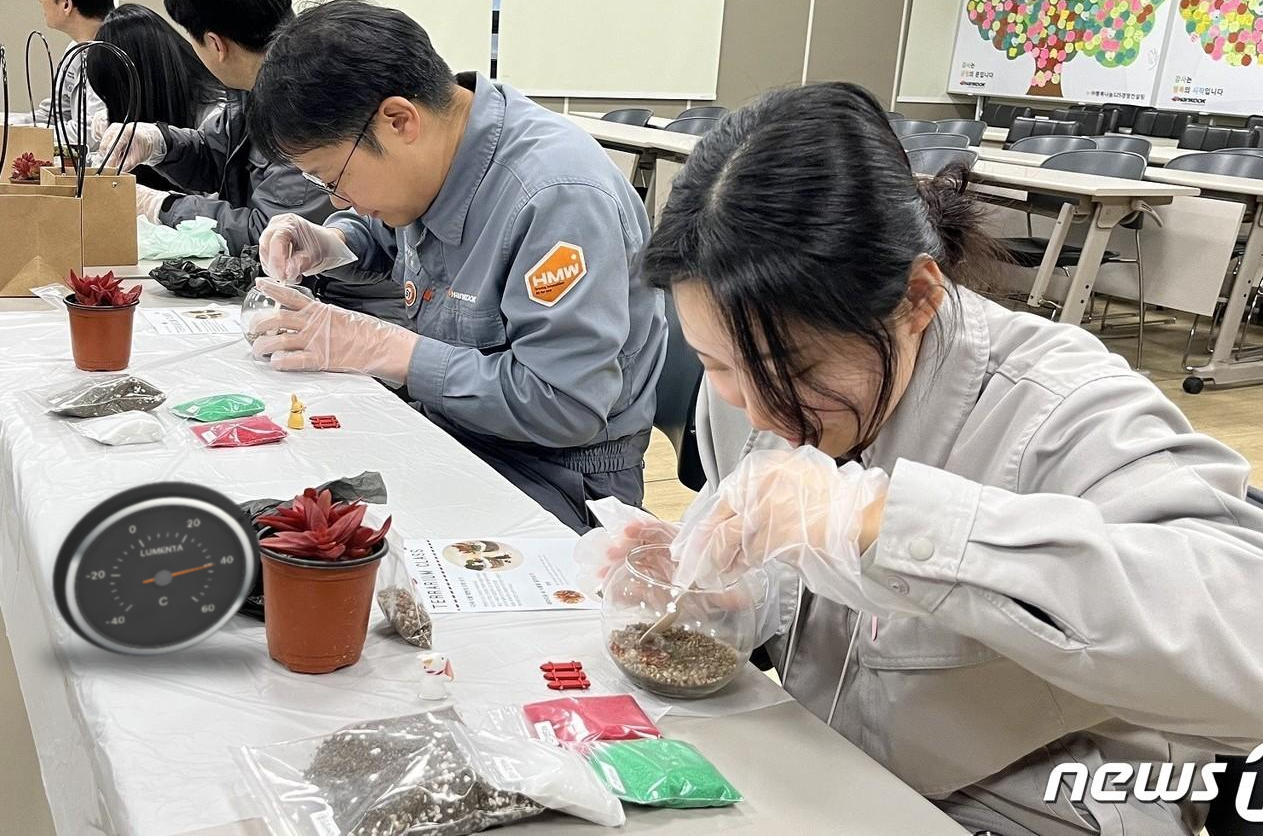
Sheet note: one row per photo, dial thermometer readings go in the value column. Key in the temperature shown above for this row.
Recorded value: 40 °C
